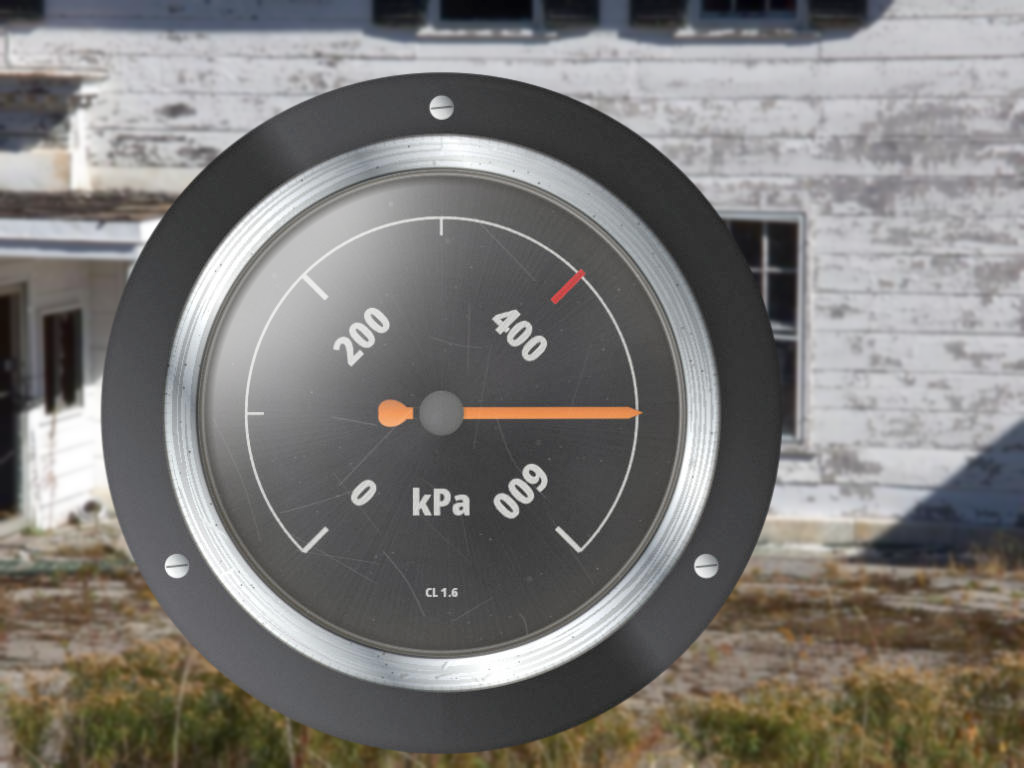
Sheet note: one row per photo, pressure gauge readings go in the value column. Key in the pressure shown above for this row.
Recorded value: 500 kPa
